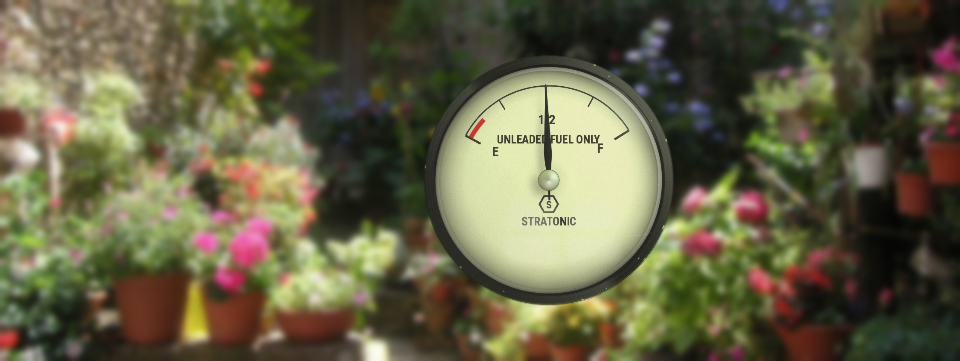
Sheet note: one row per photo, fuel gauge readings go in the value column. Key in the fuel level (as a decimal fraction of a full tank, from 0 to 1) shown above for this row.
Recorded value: 0.5
